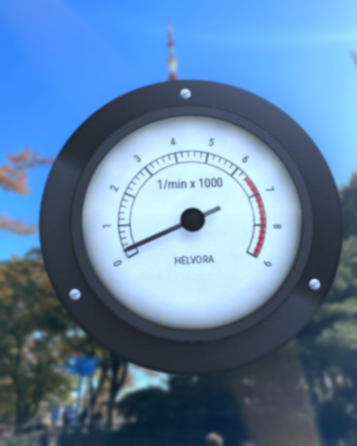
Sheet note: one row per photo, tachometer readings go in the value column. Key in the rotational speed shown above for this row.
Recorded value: 200 rpm
